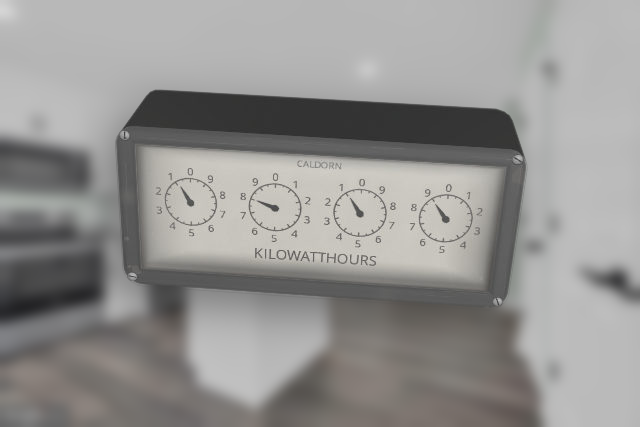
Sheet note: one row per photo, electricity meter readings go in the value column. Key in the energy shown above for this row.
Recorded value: 809 kWh
